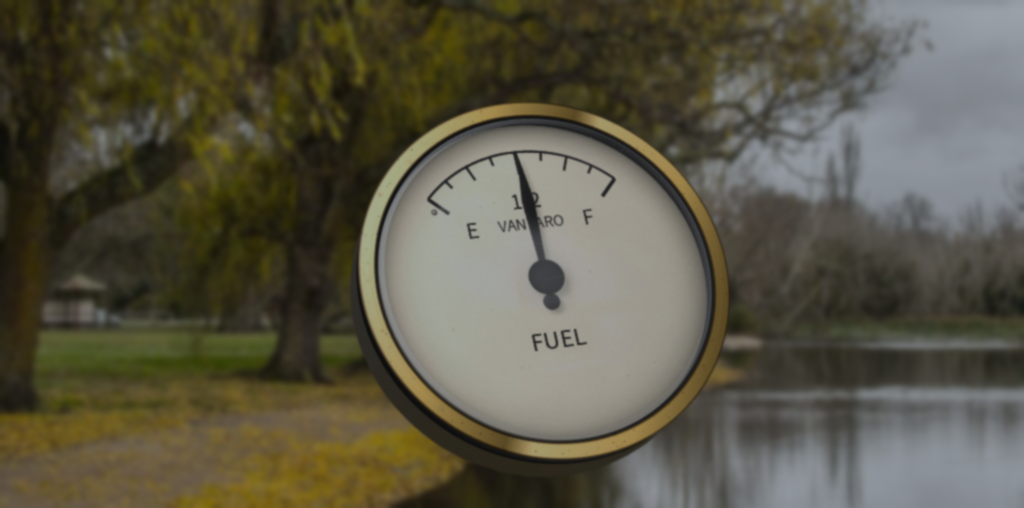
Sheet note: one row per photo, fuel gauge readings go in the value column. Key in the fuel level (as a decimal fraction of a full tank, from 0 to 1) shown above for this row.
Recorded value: 0.5
